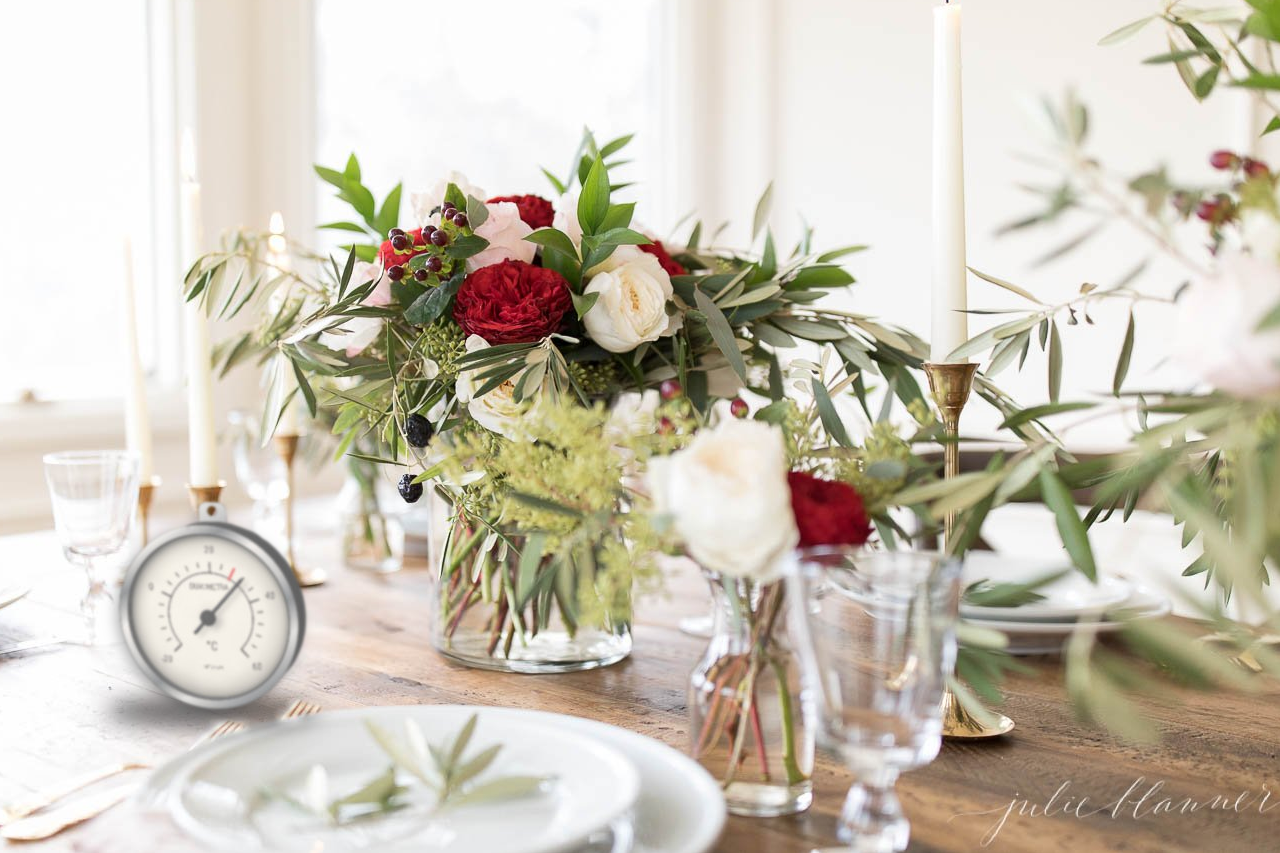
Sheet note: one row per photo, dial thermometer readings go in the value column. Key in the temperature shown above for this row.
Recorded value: 32 °C
